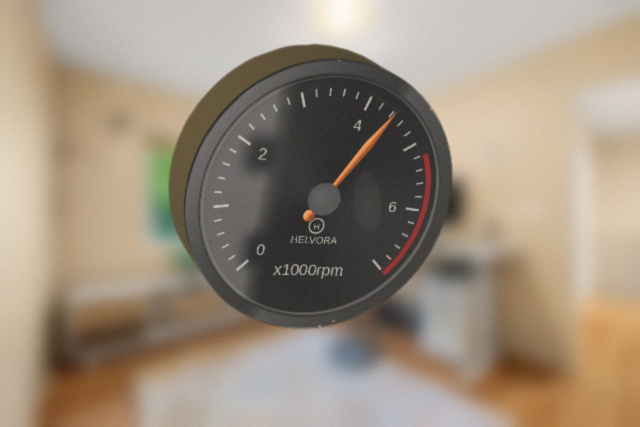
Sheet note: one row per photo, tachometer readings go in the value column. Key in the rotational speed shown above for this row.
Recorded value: 4400 rpm
